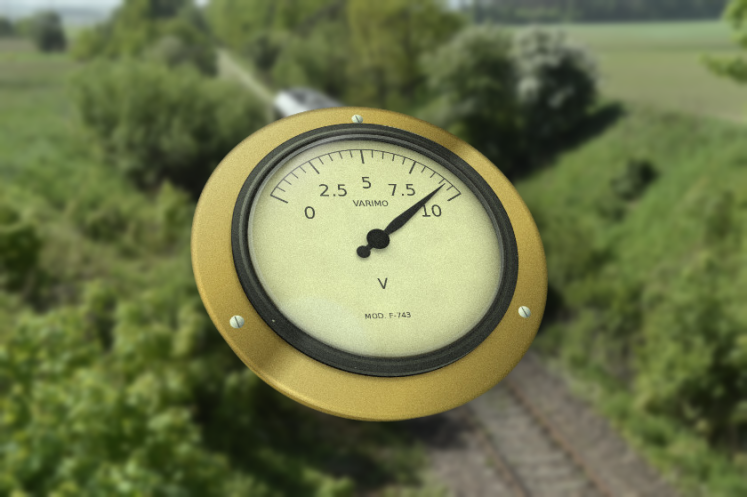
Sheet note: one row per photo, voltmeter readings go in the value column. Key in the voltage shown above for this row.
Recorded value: 9.25 V
